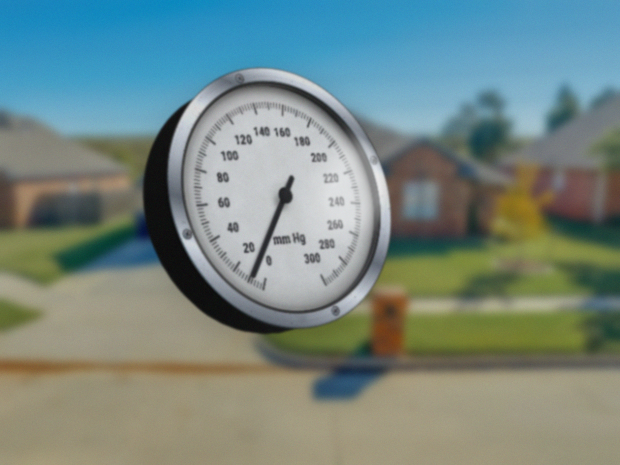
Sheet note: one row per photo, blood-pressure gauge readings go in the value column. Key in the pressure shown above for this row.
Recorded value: 10 mmHg
